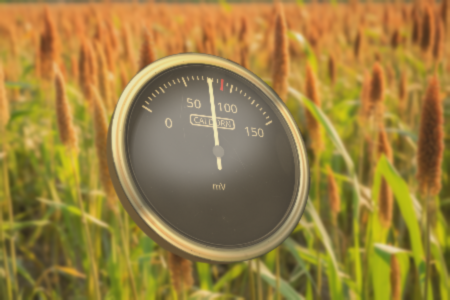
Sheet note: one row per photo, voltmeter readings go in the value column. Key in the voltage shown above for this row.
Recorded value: 75 mV
